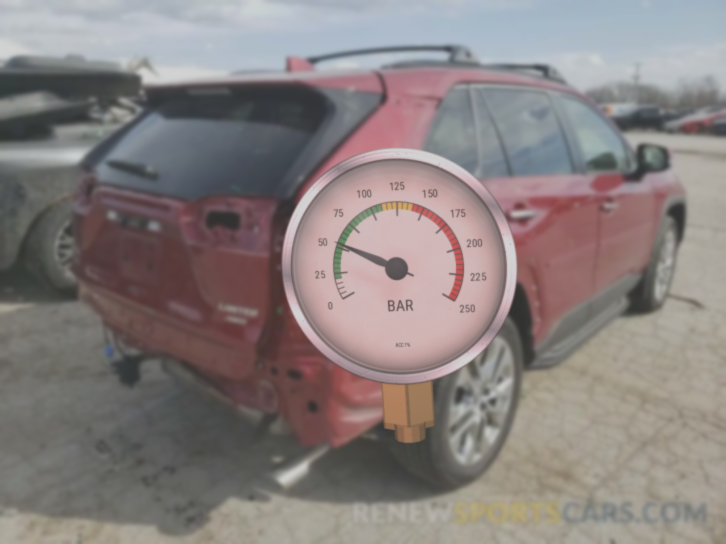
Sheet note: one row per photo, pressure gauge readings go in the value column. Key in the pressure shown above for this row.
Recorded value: 55 bar
